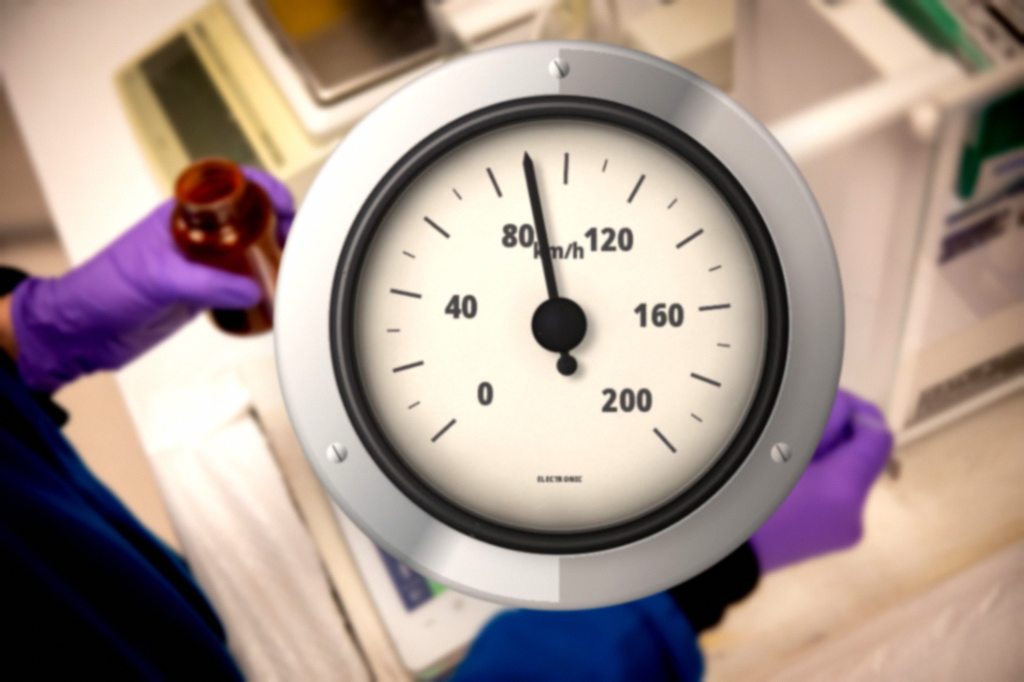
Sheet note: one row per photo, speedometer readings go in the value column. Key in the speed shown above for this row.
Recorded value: 90 km/h
